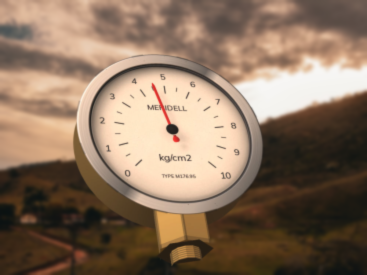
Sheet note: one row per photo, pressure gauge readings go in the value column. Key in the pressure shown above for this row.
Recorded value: 4.5 kg/cm²
